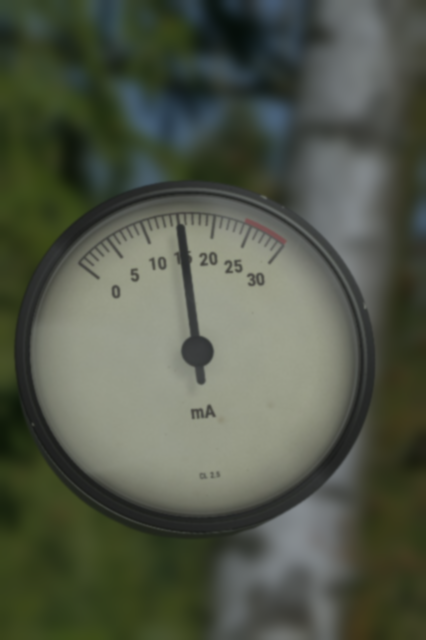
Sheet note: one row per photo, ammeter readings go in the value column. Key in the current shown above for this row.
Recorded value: 15 mA
